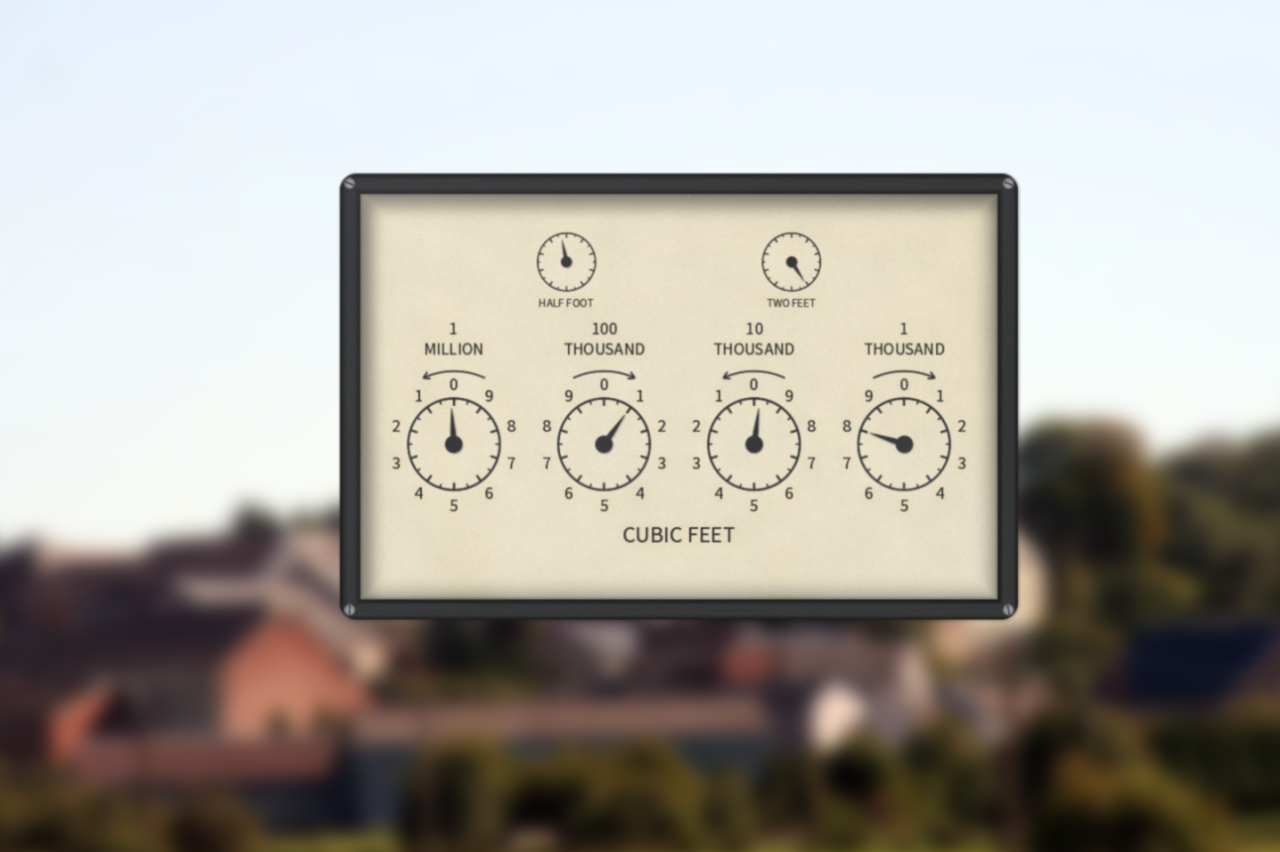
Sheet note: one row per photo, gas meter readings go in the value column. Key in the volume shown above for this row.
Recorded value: 9800 ft³
